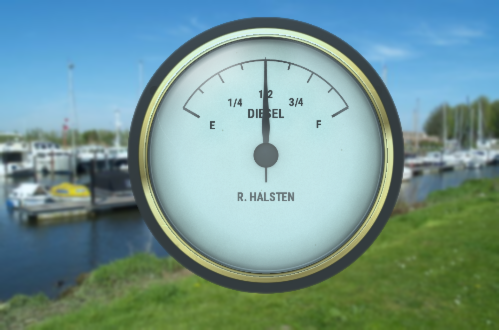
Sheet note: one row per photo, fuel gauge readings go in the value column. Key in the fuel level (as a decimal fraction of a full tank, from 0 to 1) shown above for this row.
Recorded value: 0.5
